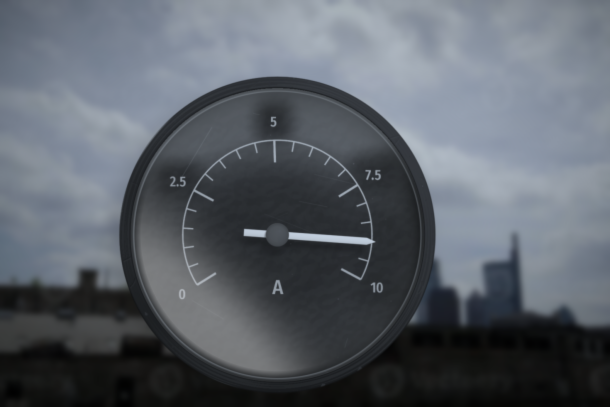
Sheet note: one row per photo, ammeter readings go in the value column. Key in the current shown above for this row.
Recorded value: 9 A
